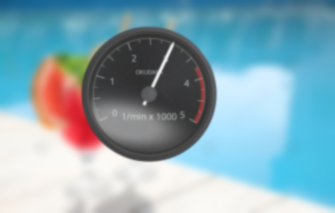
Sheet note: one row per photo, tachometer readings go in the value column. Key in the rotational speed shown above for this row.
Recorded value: 3000 rpm
